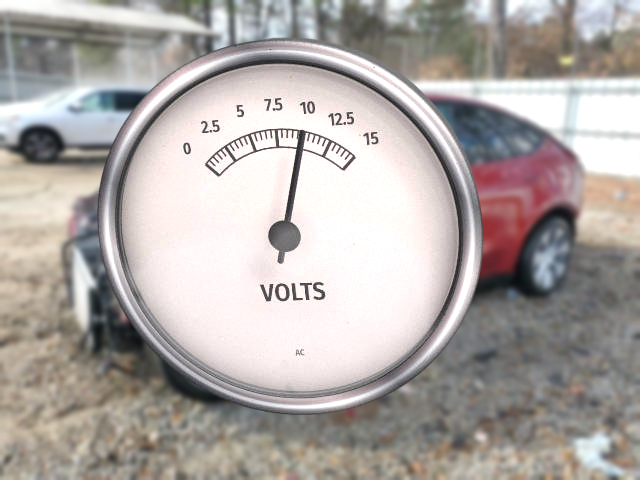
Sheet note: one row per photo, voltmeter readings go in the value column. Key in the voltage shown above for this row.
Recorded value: 10 V
